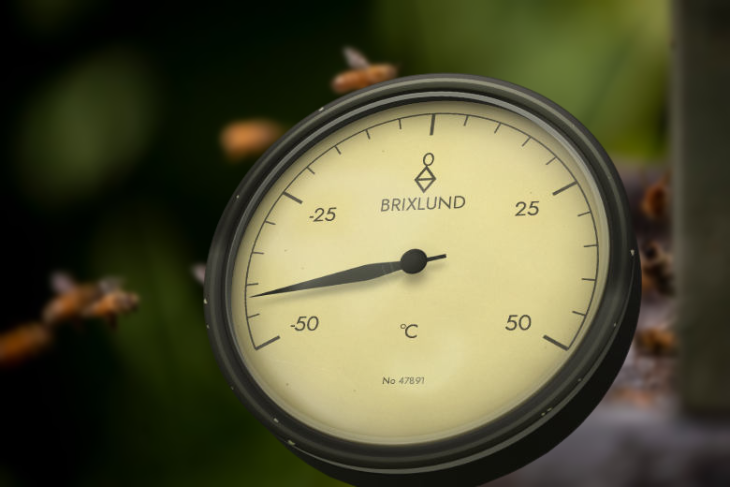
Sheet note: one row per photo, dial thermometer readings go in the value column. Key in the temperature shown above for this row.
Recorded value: -42.5 °C
